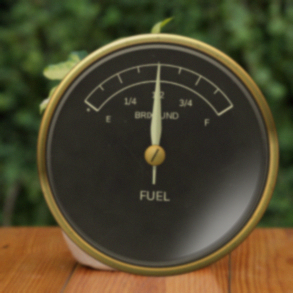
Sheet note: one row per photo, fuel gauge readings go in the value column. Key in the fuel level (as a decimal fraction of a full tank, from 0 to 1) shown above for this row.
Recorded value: 0.5
